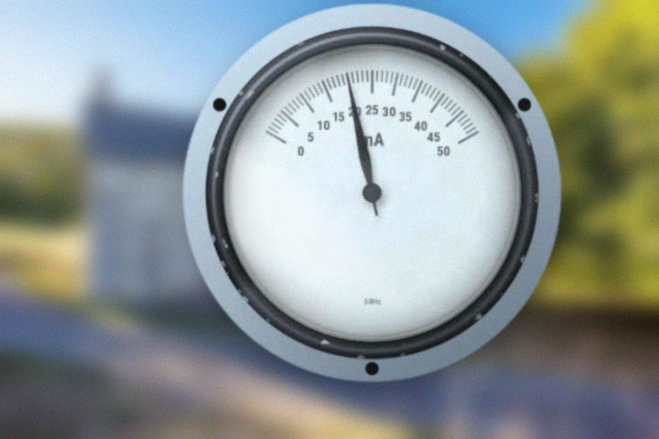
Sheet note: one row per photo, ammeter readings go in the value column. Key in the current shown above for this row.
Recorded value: 20 mA
